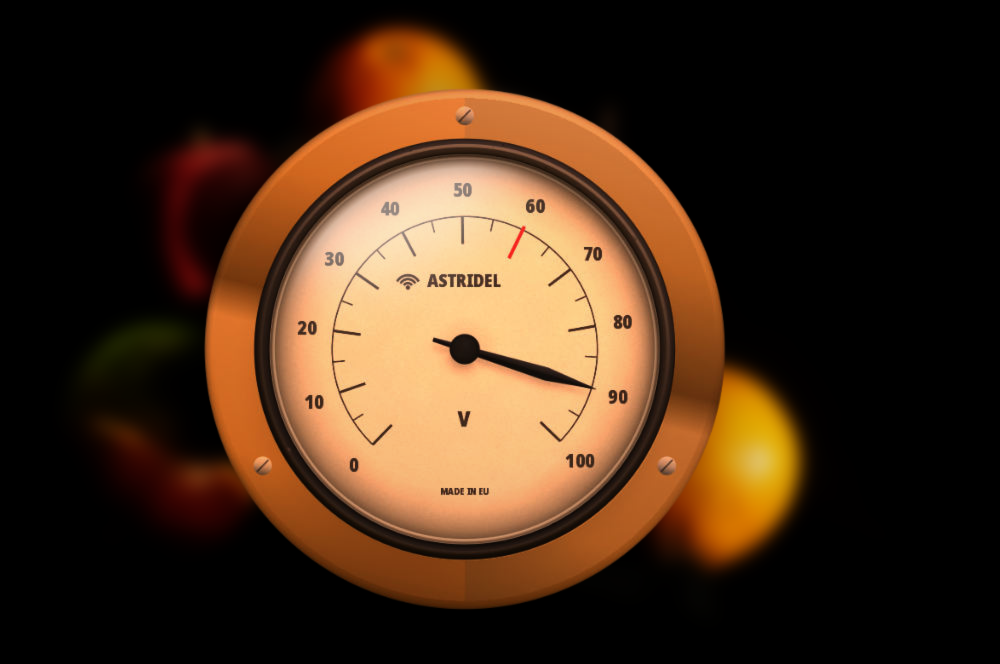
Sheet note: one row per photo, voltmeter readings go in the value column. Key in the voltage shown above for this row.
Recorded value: 90 V
